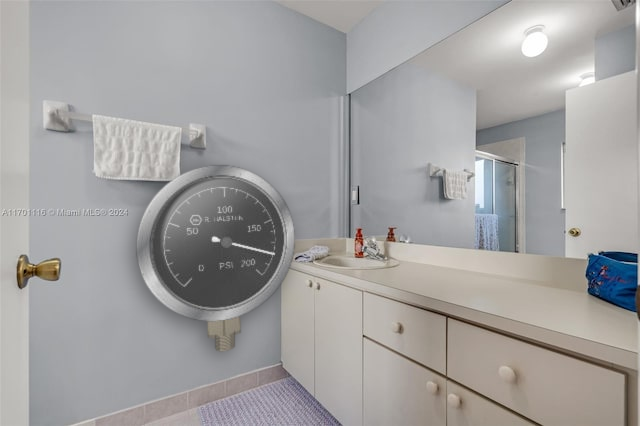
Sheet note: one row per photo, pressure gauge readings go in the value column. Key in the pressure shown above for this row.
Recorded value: 180 psi
